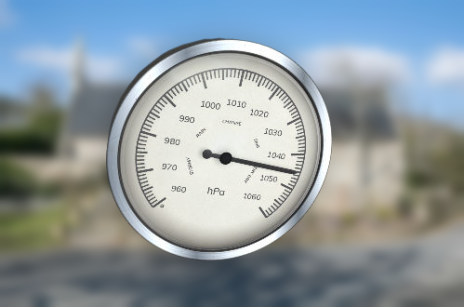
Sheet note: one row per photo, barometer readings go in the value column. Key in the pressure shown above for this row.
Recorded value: 1045 hPa
